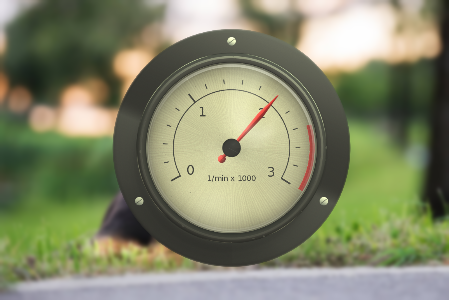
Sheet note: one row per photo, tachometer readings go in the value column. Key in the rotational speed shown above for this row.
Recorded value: 2000 rpm
